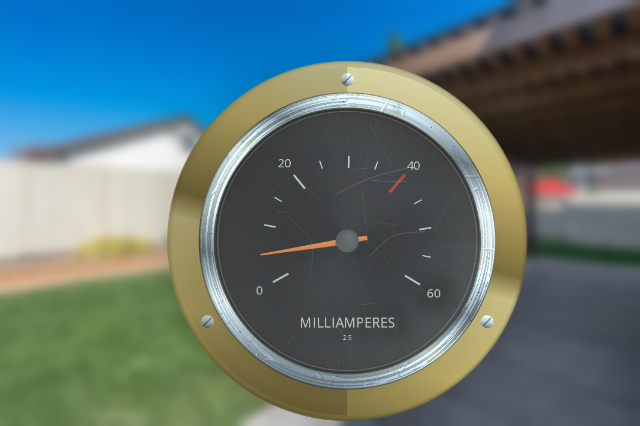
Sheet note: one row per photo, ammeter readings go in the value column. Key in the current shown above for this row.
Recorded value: 5 mA
